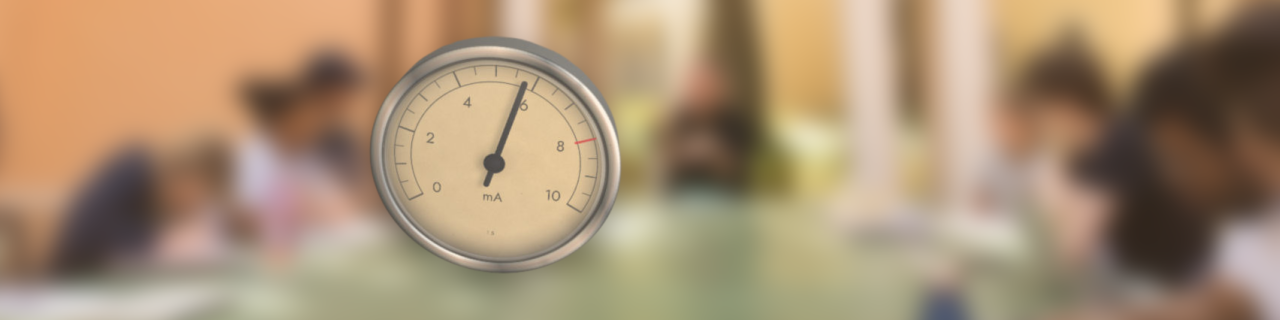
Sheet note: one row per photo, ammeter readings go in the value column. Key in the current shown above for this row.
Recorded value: 5.75 mA
